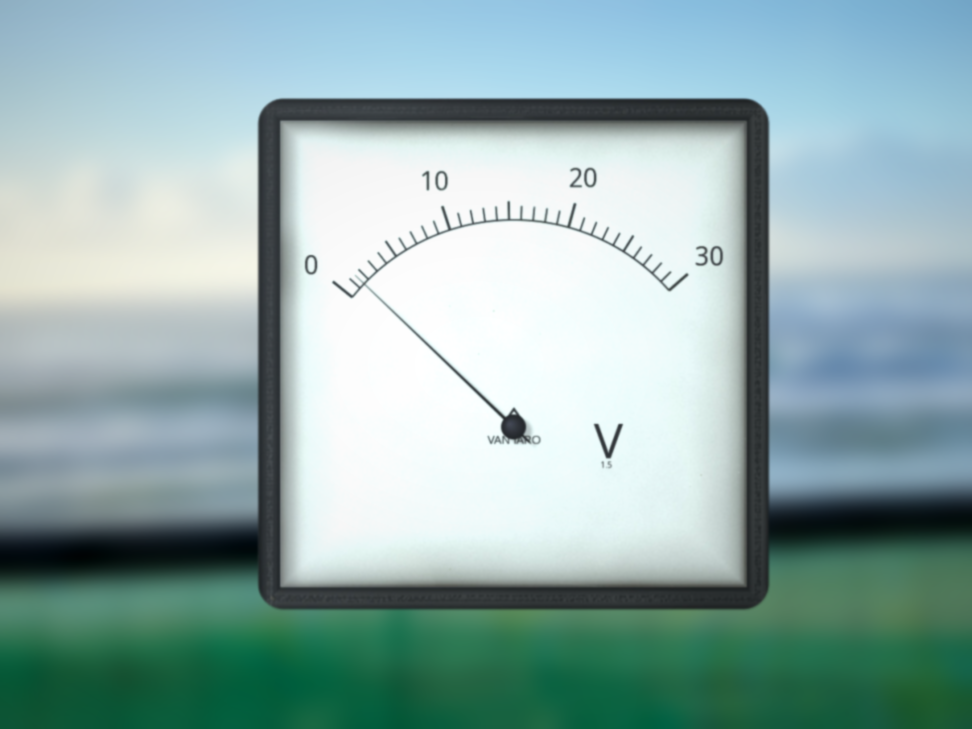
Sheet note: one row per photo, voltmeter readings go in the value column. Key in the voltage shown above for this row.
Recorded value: 1.5 V
